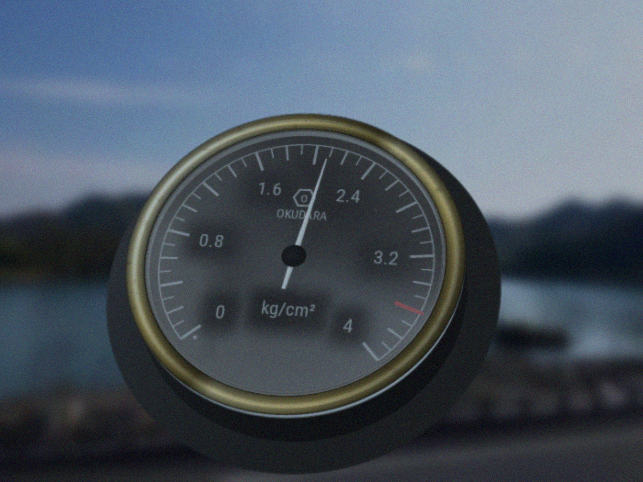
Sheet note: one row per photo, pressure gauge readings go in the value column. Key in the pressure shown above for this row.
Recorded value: 2.1 kg/cm²
